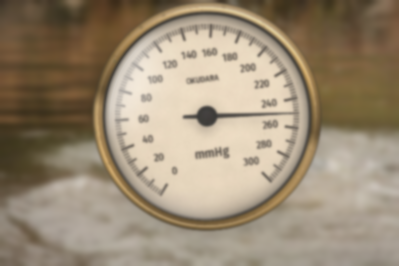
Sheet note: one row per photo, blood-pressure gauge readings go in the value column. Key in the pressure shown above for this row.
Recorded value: 250 mmHg
